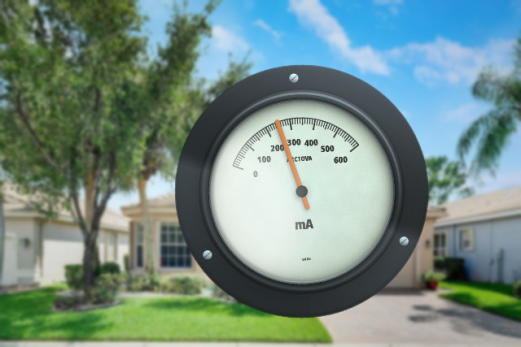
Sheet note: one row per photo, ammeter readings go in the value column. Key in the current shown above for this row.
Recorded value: 250 mA
